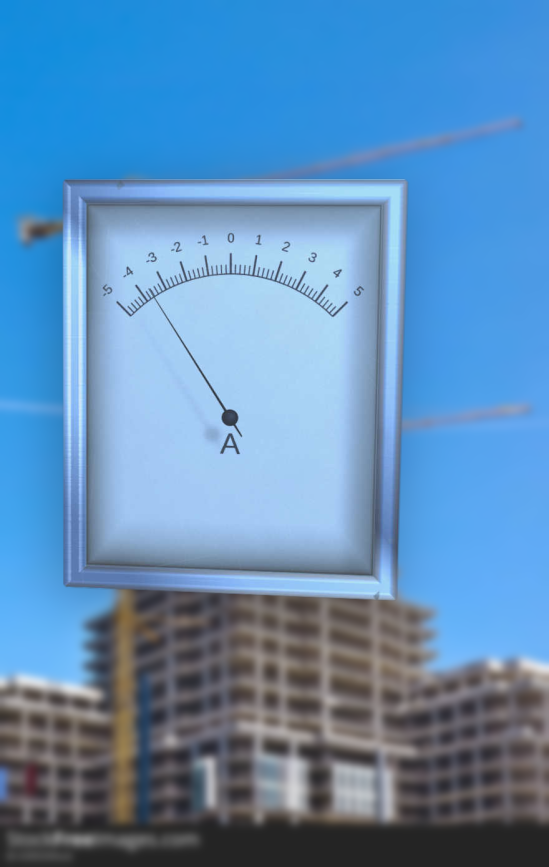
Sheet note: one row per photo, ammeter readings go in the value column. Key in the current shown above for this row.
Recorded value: -3.6 A
